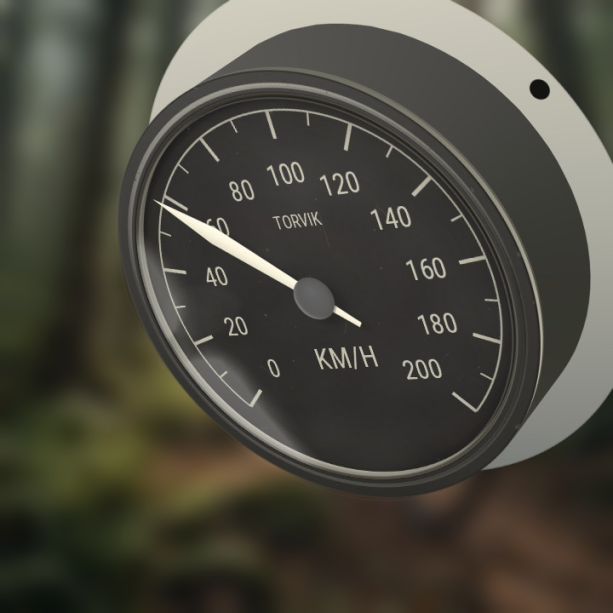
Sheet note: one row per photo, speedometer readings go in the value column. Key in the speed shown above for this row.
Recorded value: 60 km/h
